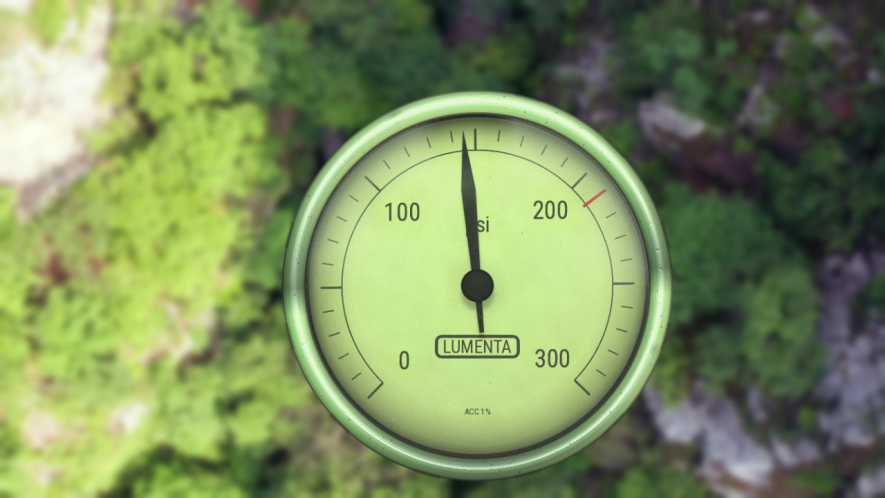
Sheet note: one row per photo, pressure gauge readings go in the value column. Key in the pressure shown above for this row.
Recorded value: 145 psi
